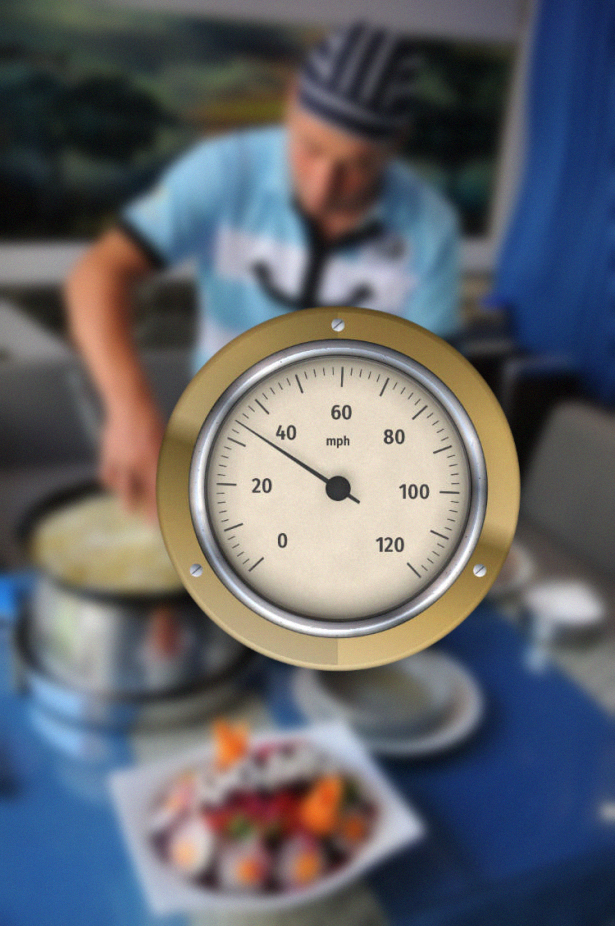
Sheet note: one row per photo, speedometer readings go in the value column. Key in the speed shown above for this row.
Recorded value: 34 mph
